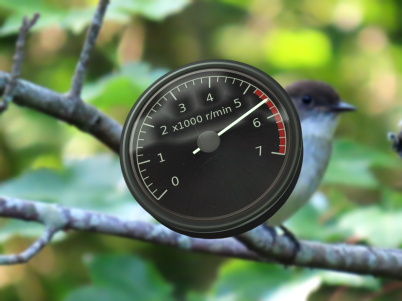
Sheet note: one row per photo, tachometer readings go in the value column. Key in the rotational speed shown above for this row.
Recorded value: 5600 rpm
